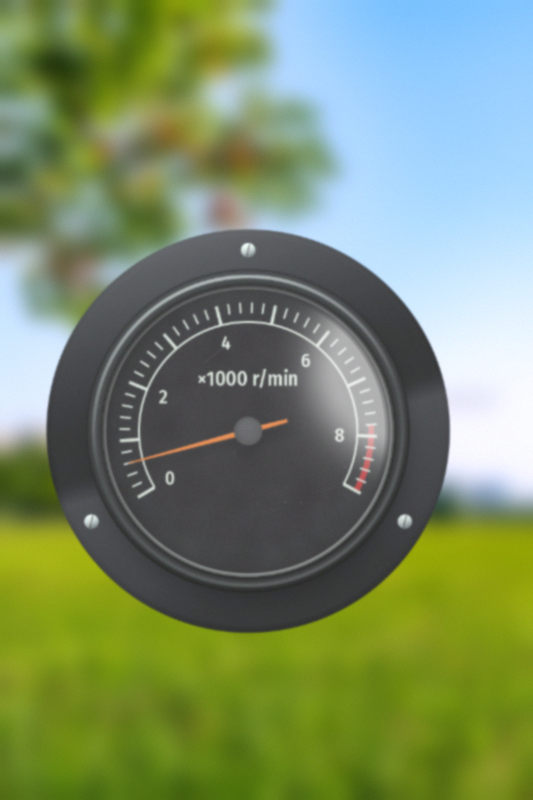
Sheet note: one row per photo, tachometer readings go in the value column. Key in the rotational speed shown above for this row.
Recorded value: 600 rpm
